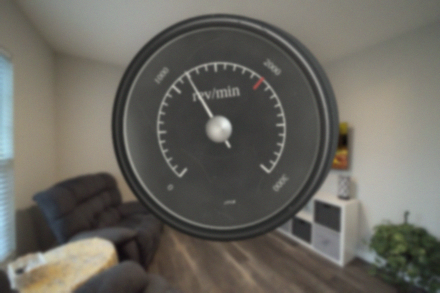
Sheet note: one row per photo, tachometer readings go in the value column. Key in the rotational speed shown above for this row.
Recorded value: 1200 rpm
